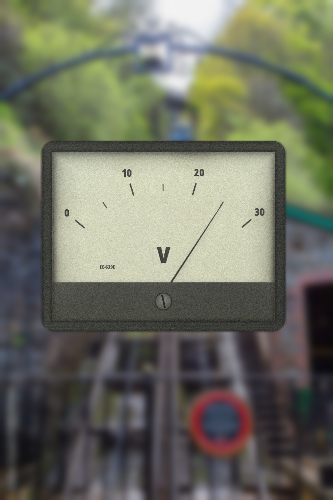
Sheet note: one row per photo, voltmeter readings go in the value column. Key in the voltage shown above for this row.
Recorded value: 25 V
